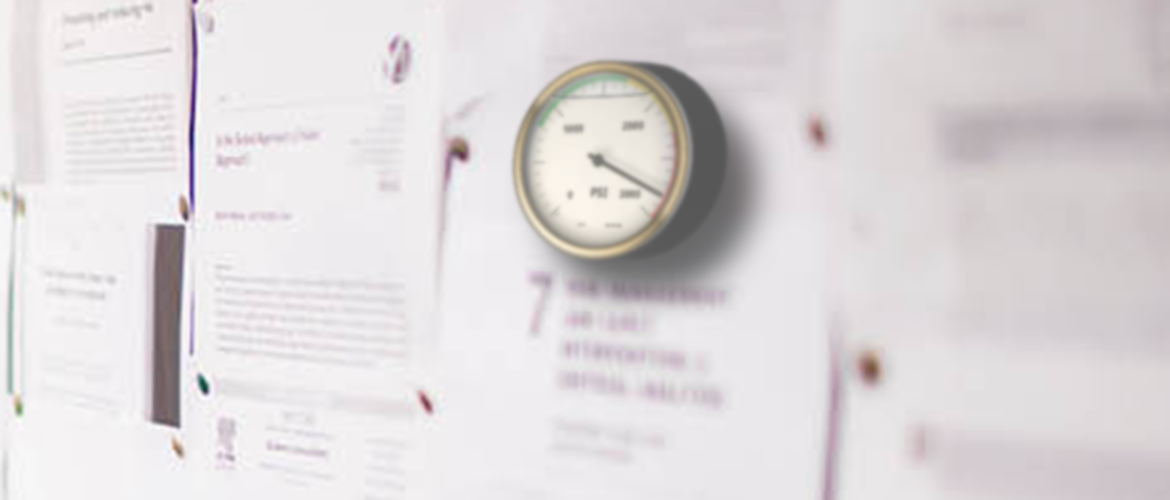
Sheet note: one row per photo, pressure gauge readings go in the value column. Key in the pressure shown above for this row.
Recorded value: 2800 psi
